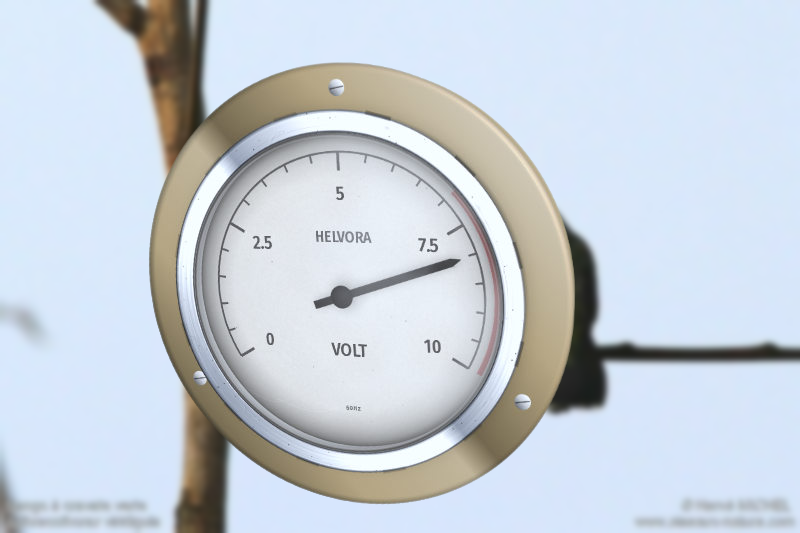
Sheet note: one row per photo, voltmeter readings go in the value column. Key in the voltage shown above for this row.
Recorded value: 8 V
